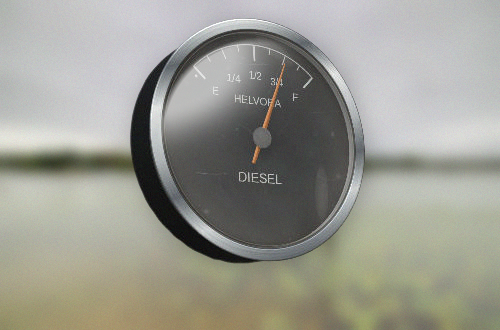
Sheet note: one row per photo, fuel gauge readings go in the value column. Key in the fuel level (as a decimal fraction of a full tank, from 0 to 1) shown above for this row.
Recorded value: 0.75
